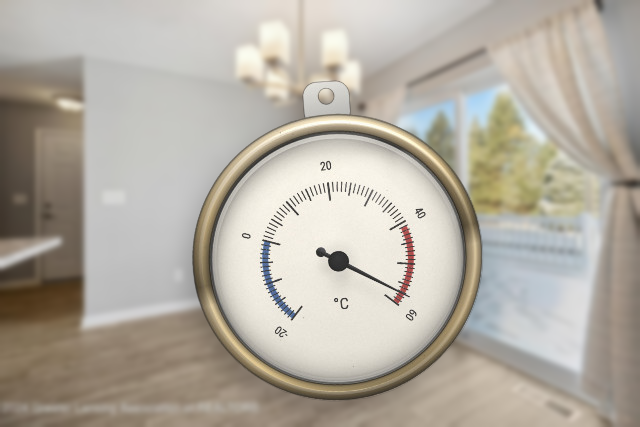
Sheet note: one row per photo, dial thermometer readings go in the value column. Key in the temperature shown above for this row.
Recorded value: 57 °C
